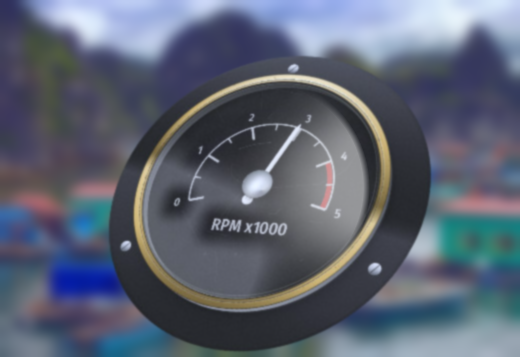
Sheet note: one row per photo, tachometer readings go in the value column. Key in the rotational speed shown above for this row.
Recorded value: 3000 rpm
